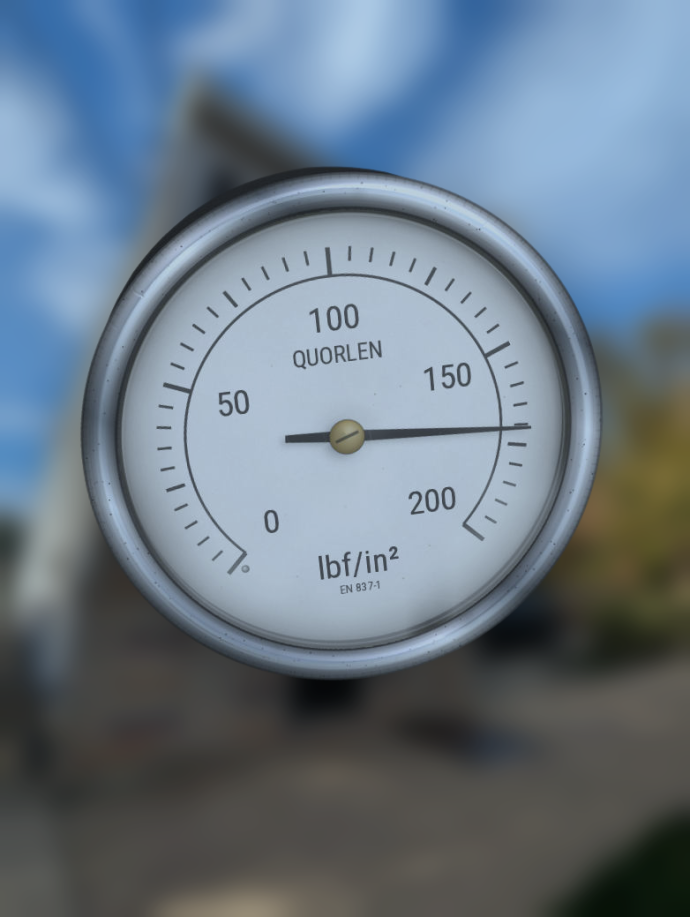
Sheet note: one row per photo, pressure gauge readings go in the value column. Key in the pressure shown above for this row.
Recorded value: 170 psi
